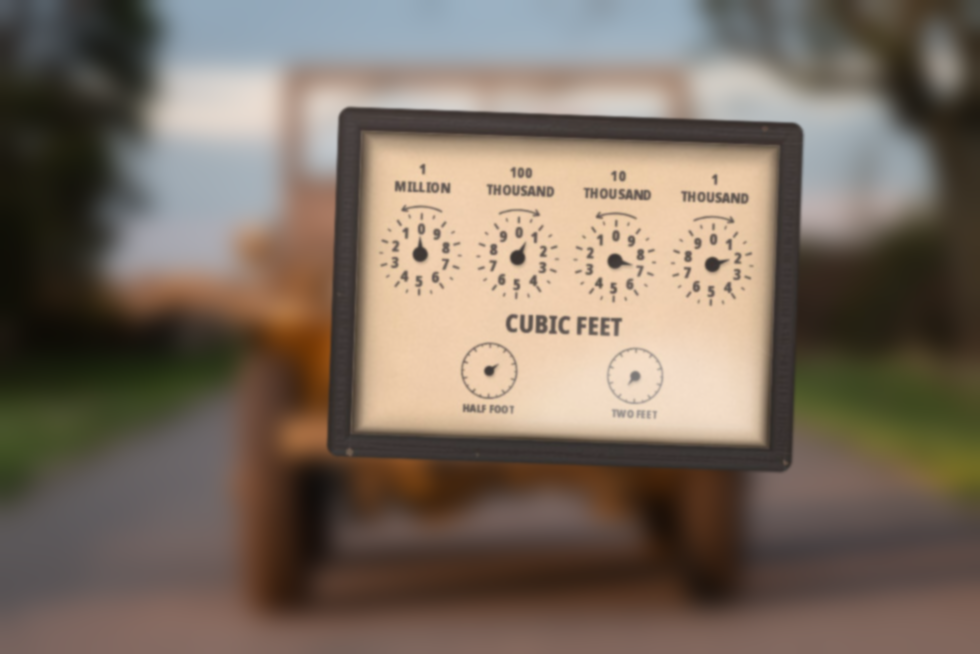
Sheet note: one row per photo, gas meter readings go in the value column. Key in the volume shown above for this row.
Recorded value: 7200 ft³
